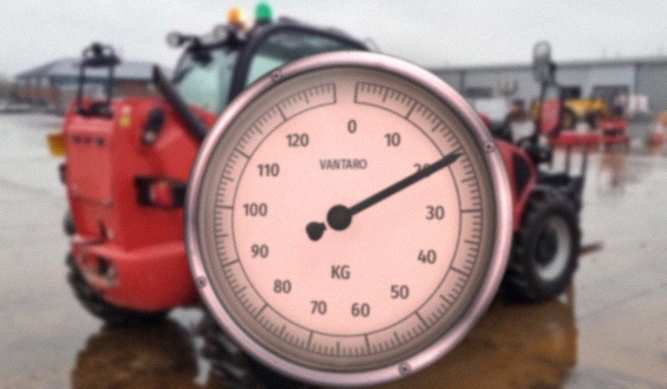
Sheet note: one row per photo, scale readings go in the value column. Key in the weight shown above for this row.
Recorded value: 21 kg
